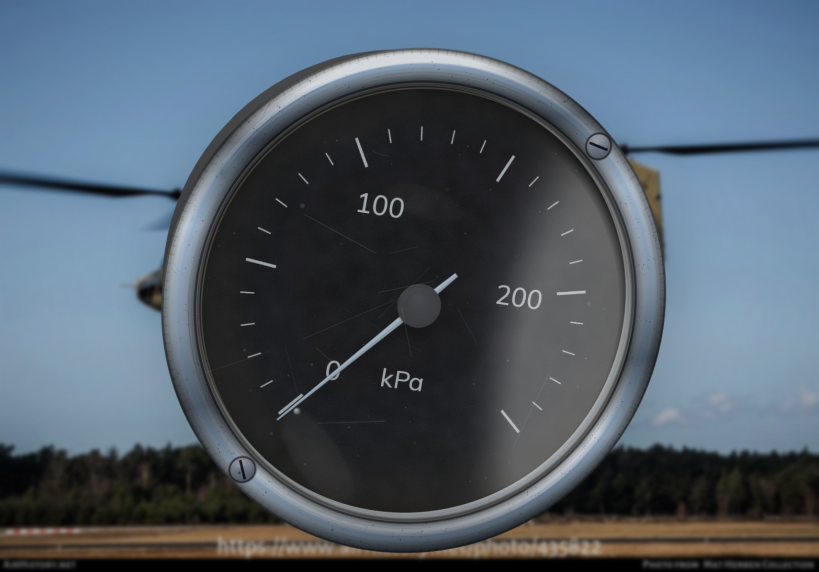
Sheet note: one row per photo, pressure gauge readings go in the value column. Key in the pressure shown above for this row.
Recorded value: 0 kPa
